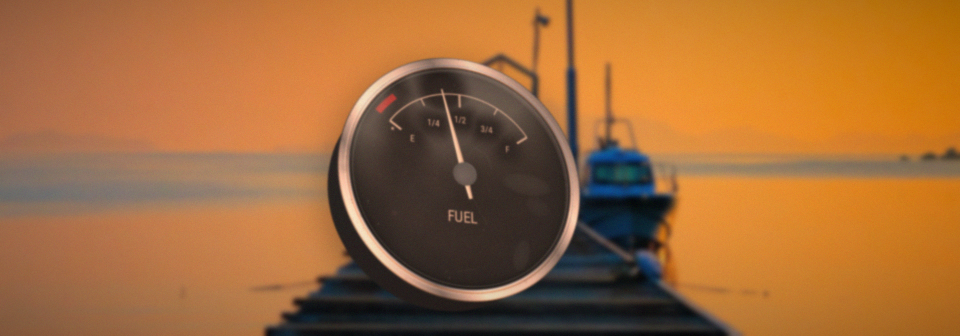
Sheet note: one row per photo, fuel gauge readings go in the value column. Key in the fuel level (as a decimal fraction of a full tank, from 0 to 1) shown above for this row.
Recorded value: 0.375
